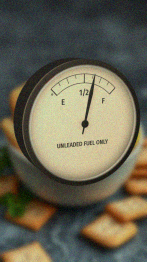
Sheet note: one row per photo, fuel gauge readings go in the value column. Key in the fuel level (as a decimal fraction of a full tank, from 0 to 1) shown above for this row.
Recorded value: 0.625
